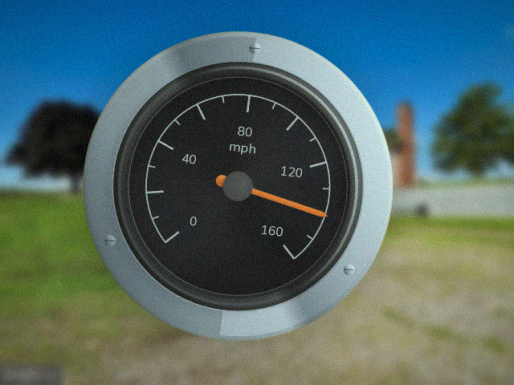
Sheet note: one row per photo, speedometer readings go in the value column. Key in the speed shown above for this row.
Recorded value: 140 mph
